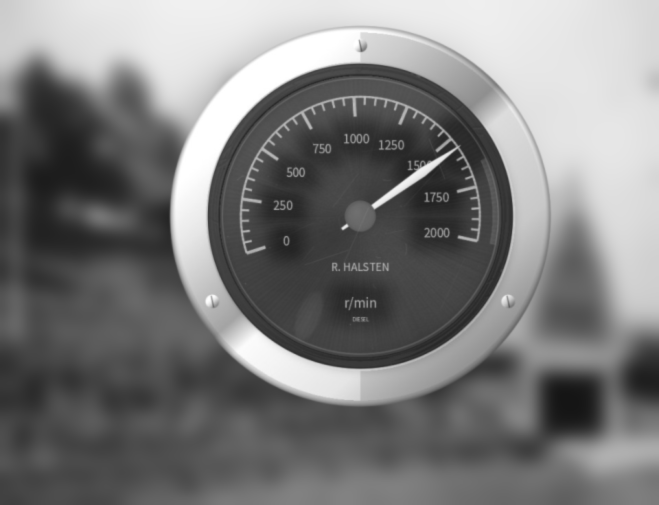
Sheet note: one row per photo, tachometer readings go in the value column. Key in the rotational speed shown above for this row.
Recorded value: 1550 rpm
